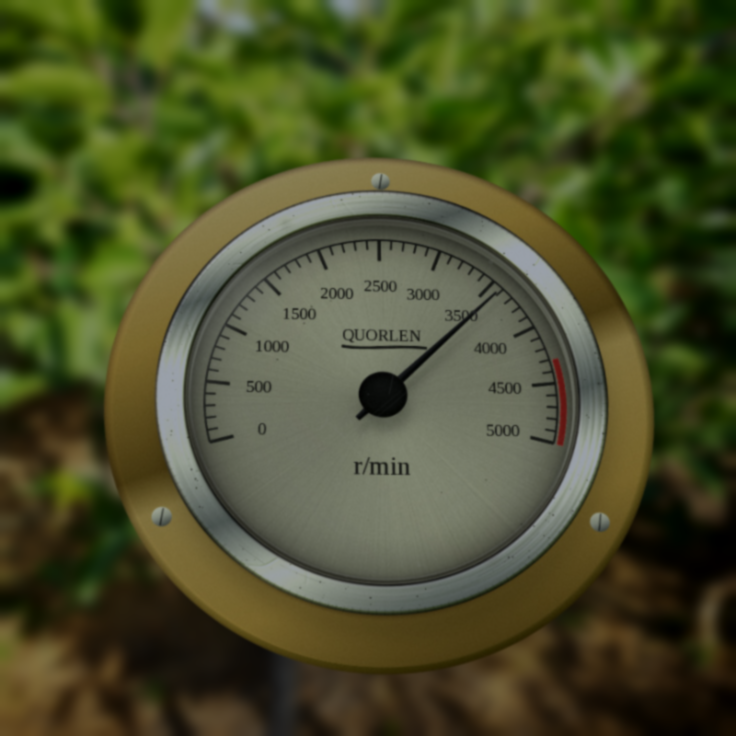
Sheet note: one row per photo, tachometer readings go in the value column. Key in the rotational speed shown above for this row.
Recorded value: 3600 rpm
